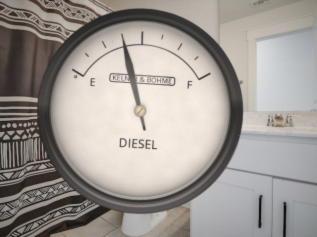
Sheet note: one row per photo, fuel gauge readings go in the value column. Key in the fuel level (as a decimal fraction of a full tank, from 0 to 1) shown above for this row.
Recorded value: 0.375
